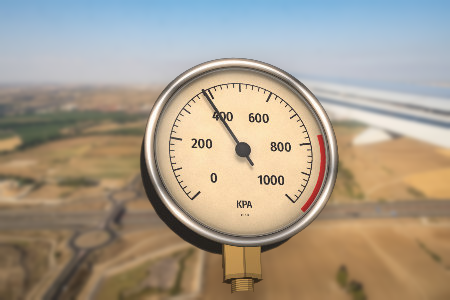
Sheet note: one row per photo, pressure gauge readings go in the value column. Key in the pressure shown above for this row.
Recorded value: 380 kPa
